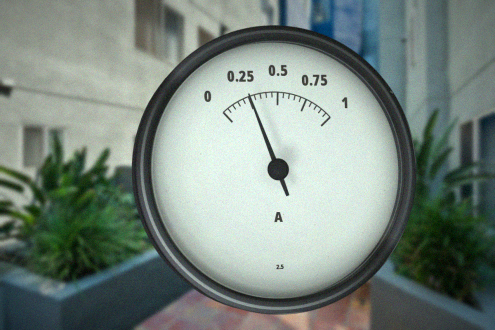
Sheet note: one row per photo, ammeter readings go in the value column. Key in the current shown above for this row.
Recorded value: 0.25 A
